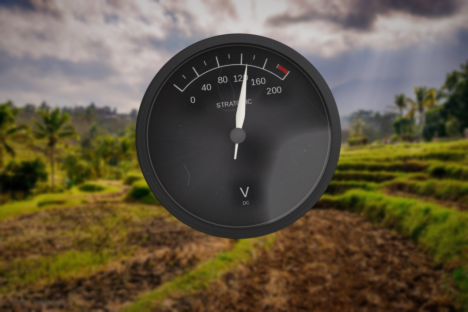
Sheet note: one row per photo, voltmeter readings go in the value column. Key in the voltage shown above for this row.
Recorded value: 130 V
